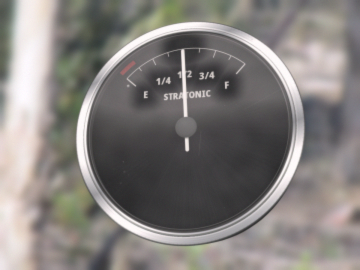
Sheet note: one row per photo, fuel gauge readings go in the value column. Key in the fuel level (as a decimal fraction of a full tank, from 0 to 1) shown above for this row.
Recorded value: 0.5
